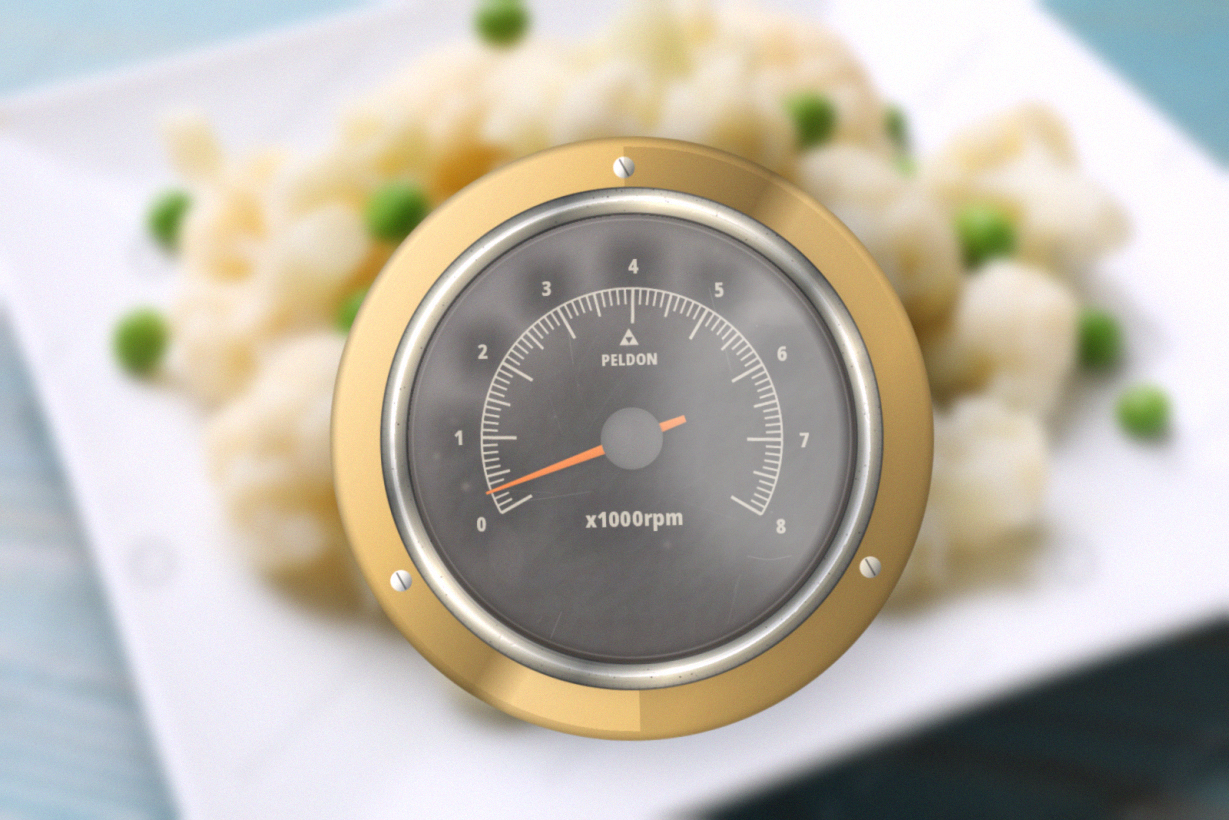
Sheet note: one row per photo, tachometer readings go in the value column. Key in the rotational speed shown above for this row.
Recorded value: 300 rpm
